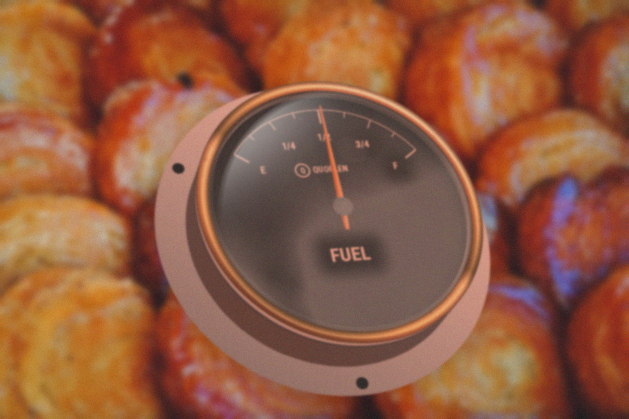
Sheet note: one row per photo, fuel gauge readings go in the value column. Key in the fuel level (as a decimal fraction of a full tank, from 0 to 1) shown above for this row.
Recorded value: 0.5
